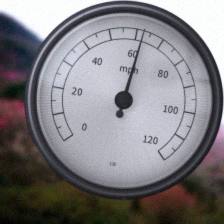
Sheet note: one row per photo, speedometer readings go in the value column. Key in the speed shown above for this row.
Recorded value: 62.5 mph
